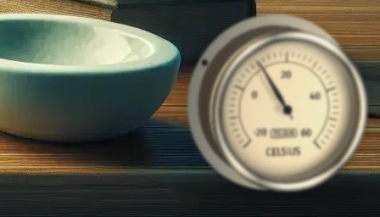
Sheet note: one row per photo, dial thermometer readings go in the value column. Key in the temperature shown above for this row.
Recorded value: 10 °C
